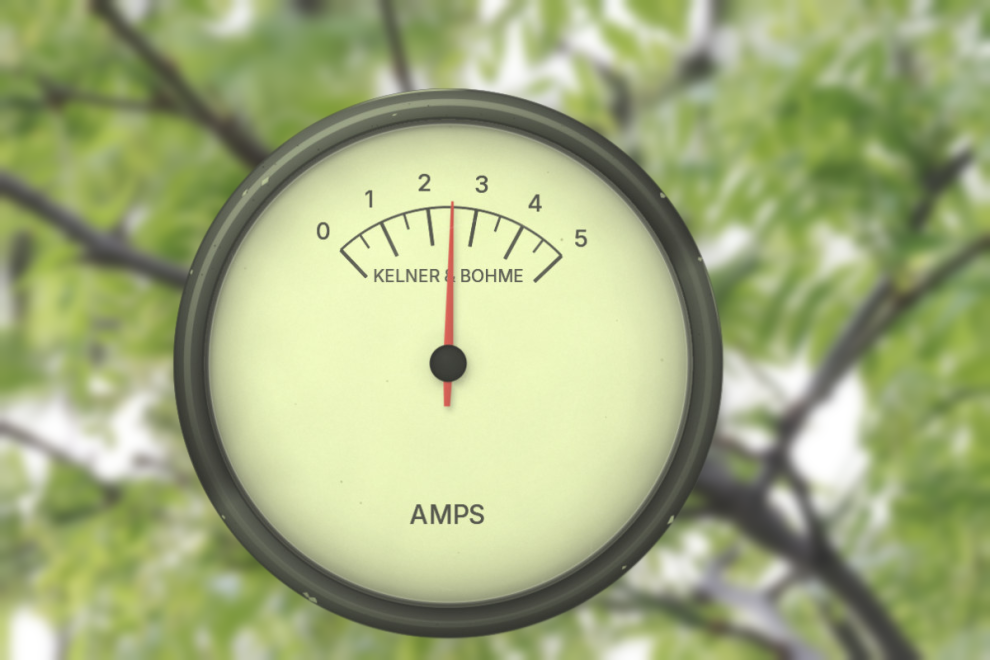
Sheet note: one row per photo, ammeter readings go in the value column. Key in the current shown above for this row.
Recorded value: 2.5 A
